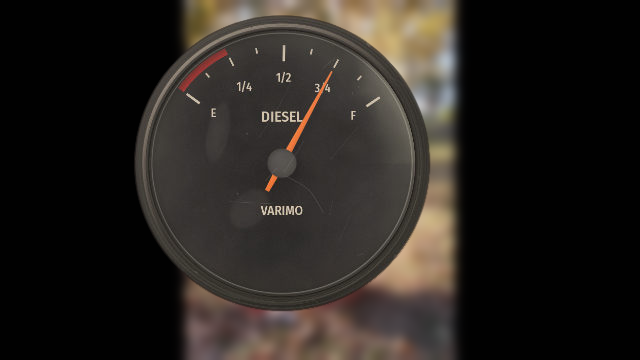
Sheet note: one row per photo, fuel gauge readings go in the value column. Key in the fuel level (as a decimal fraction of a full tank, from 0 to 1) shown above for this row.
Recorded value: 0.75
